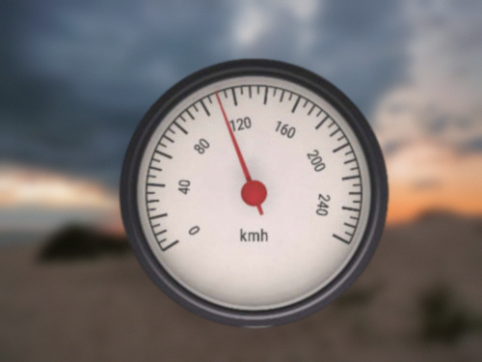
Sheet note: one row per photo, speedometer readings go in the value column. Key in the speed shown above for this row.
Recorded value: 110 km/h
